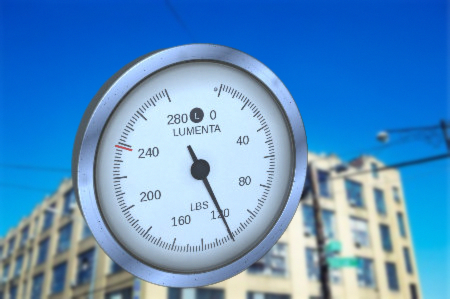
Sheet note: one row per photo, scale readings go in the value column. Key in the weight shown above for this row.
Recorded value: 120 lb
